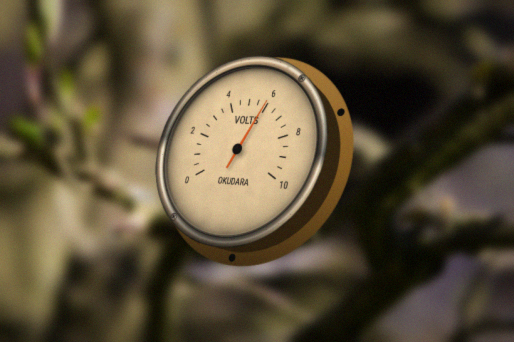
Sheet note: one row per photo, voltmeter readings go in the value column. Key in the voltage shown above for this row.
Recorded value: 6 V
